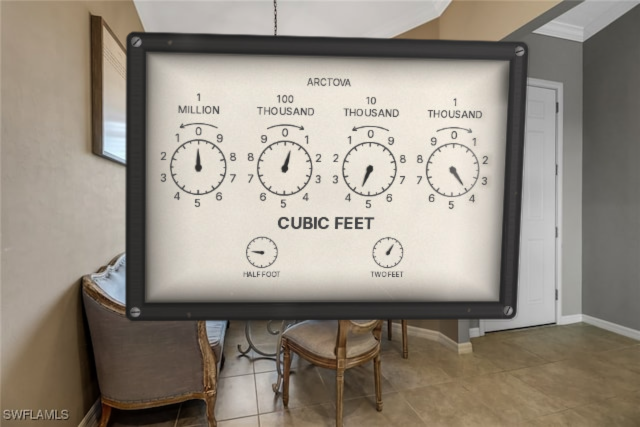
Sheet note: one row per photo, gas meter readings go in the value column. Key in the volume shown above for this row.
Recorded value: 4400 ft³
